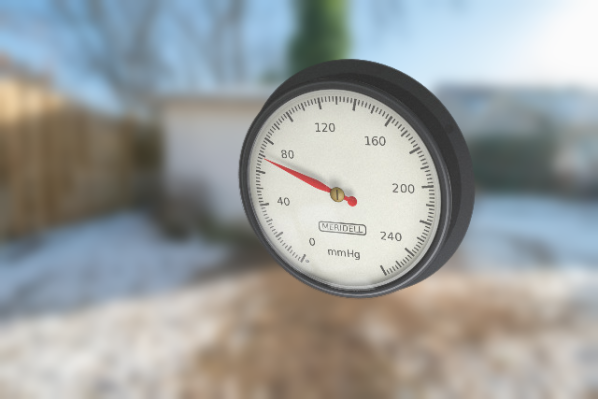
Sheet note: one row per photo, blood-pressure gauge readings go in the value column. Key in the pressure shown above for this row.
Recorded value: 70 mmHg
